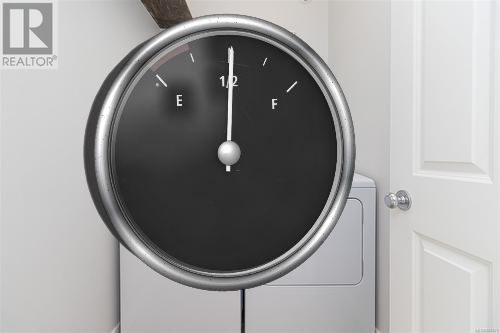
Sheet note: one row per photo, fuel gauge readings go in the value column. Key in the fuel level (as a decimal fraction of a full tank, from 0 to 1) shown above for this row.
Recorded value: 0.5
